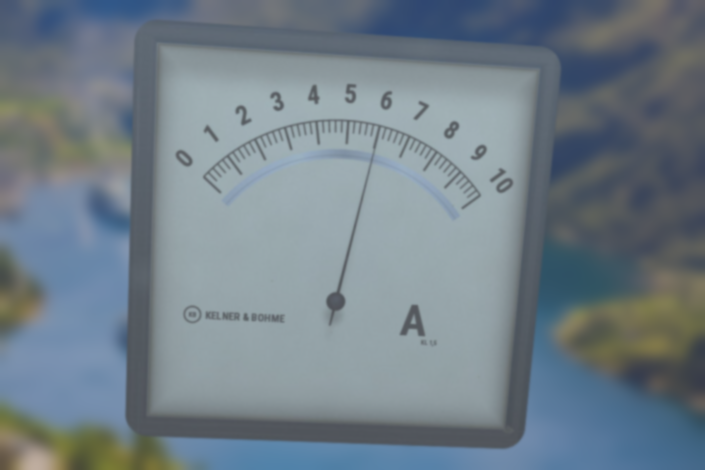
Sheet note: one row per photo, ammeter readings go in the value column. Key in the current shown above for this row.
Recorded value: 6 A
